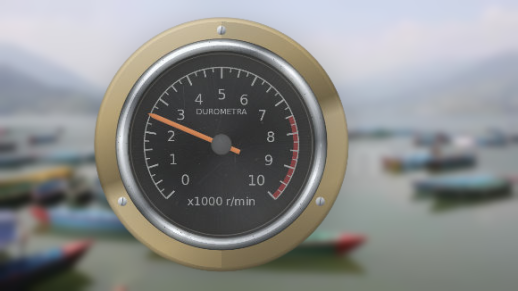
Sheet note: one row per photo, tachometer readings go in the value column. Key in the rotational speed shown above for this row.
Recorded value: 2500 rpm
